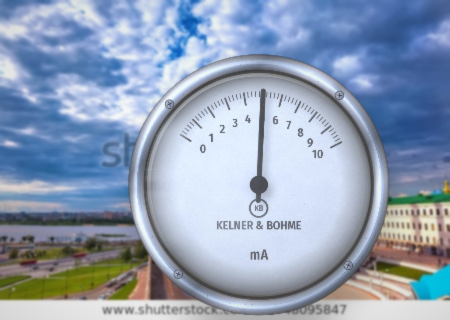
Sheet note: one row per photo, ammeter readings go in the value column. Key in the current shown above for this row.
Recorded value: 5 mA
